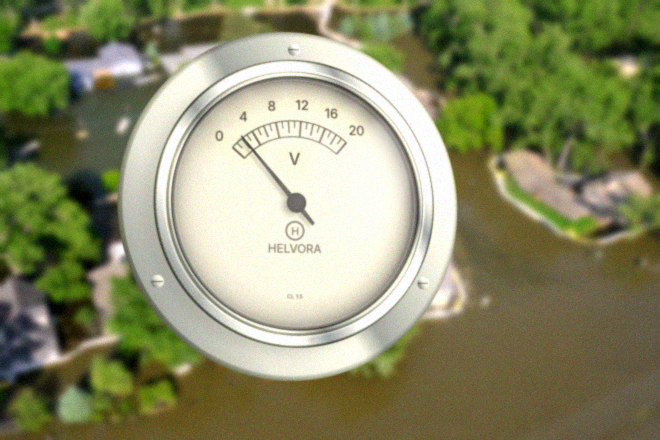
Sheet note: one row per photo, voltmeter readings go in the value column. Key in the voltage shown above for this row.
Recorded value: 2 V
